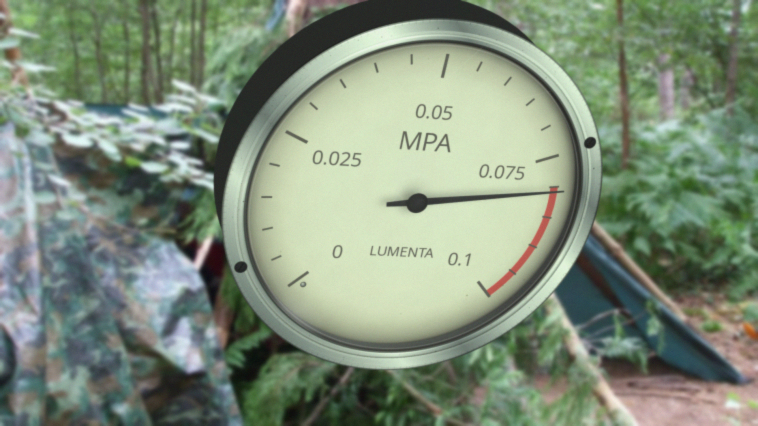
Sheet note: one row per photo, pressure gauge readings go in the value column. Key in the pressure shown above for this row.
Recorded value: 0.08 MPa
